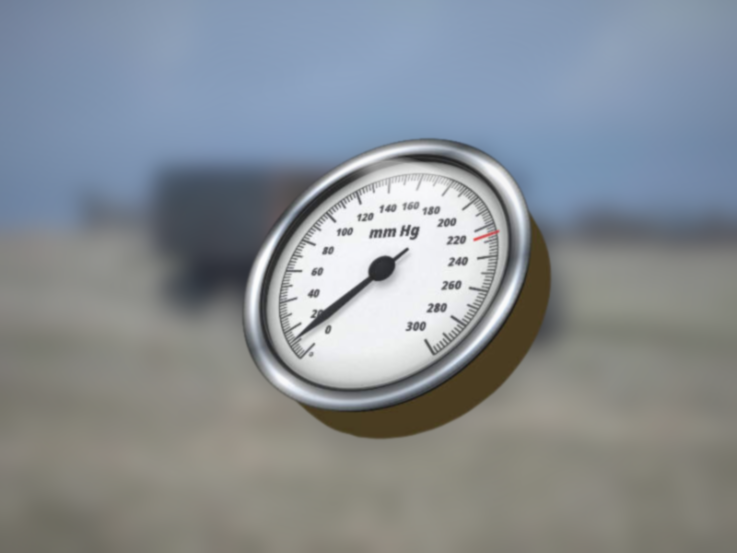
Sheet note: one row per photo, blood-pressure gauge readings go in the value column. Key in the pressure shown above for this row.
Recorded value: 10 mmHg
